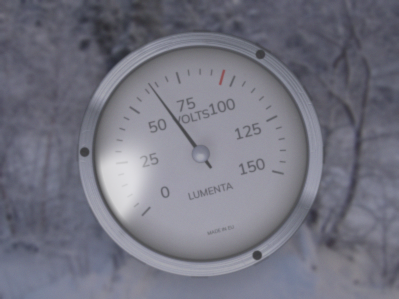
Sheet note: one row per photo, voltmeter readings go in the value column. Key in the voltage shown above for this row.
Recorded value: 62.5 V
